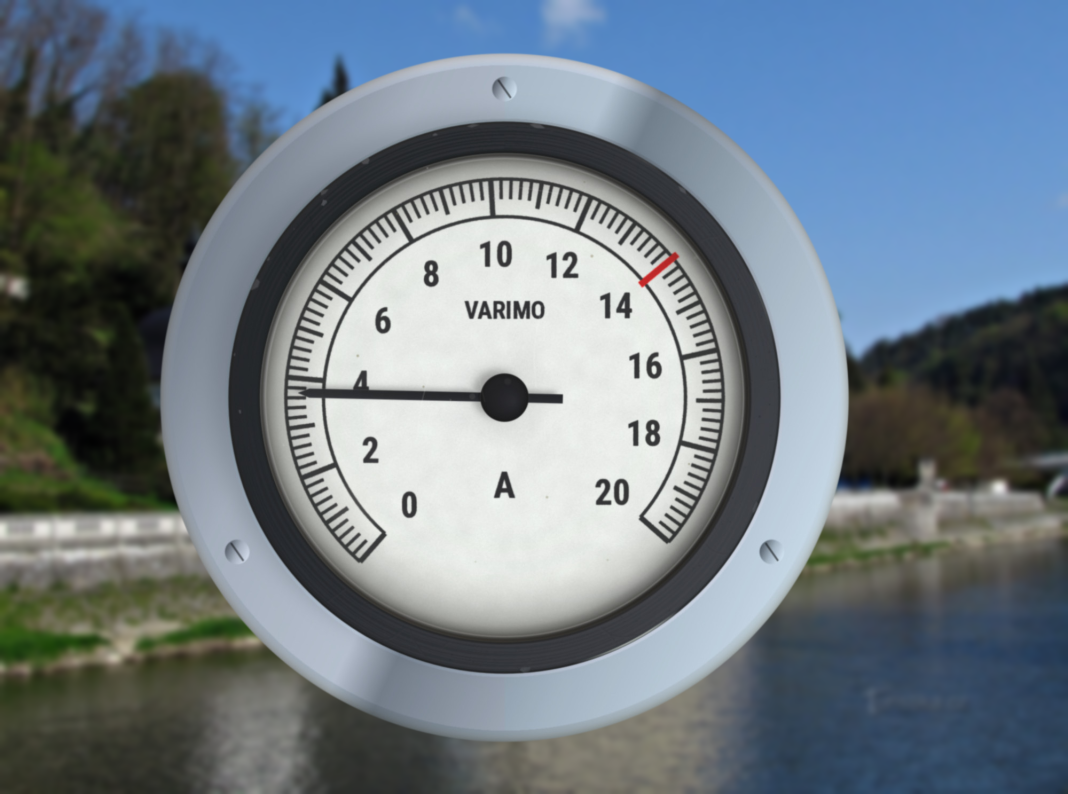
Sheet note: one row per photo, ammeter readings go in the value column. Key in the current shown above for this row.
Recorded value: 3.7 A
